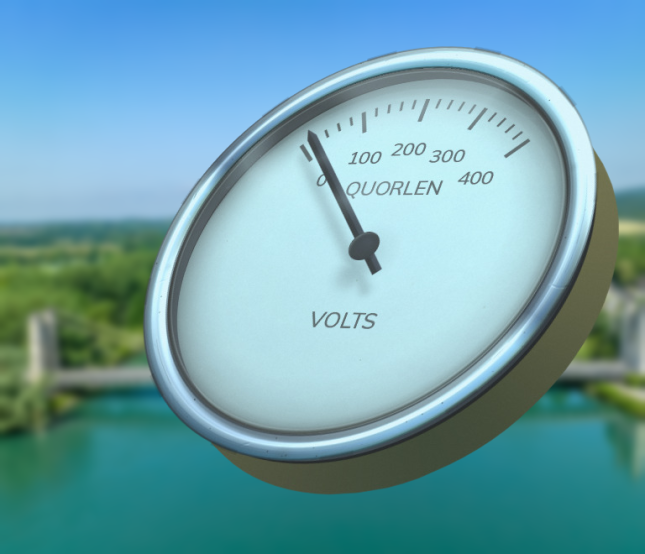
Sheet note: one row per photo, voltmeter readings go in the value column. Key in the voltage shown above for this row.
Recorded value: 20 V
